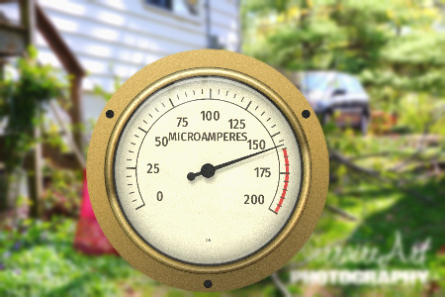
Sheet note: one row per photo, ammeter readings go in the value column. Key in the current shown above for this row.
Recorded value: 157.5 µA
